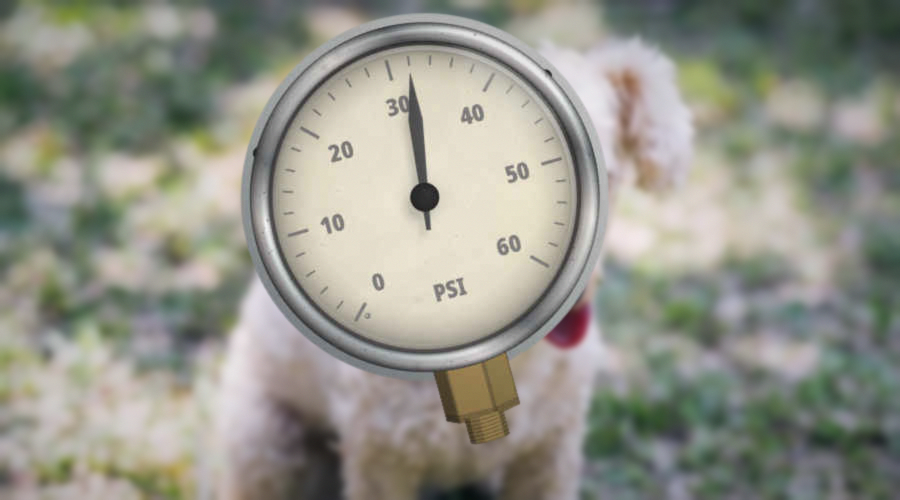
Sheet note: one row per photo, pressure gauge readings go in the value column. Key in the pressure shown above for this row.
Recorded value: 32 psi
